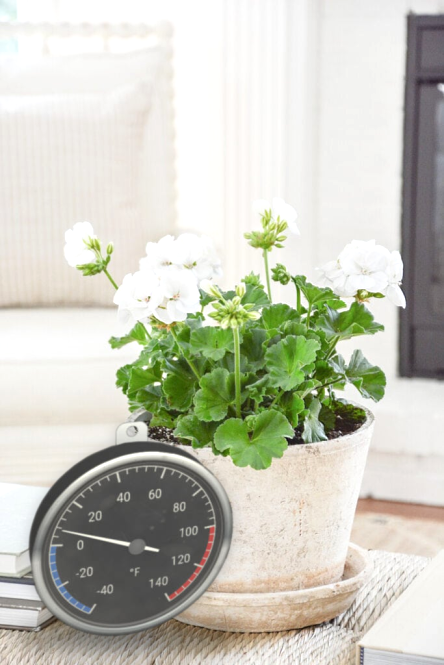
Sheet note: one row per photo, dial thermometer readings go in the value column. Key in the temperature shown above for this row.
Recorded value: 8 °F
